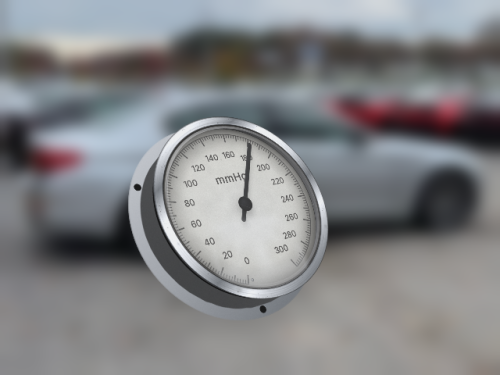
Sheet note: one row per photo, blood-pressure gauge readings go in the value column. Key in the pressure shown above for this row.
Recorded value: 180 mmHg
